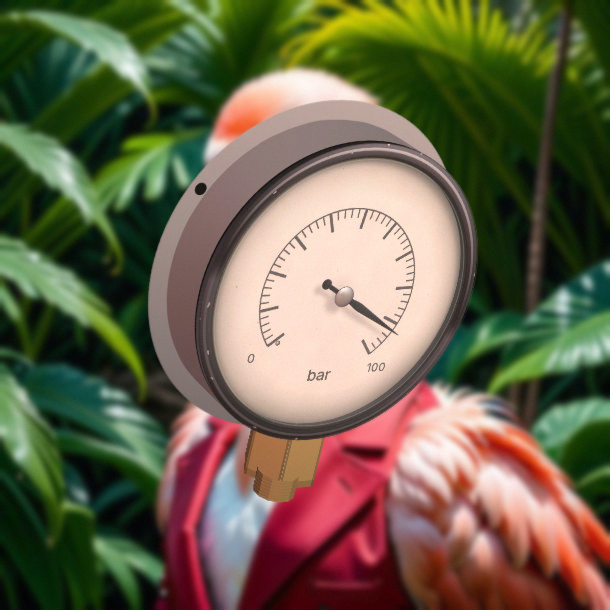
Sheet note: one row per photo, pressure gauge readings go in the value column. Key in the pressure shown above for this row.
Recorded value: 92 bar
